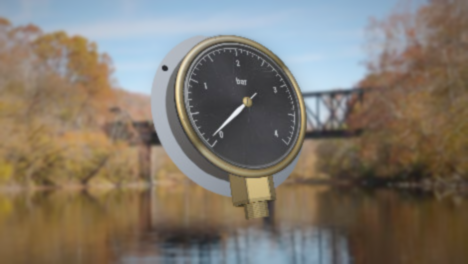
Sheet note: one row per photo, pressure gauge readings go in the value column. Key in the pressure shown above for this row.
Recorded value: 0.1 bar
